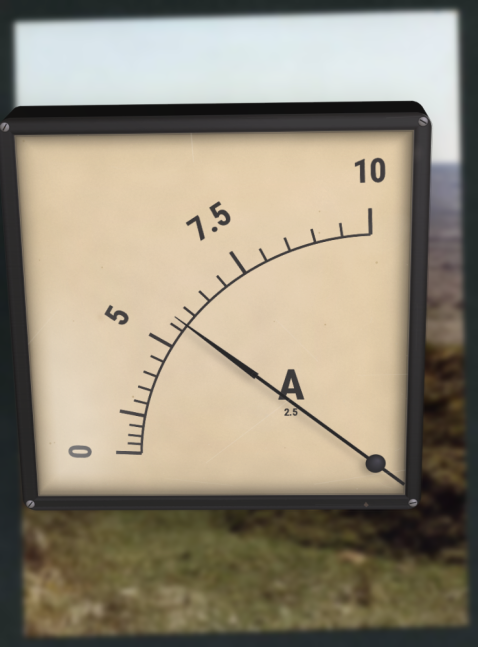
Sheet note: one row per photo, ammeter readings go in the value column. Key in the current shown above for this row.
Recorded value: 5.75 A
